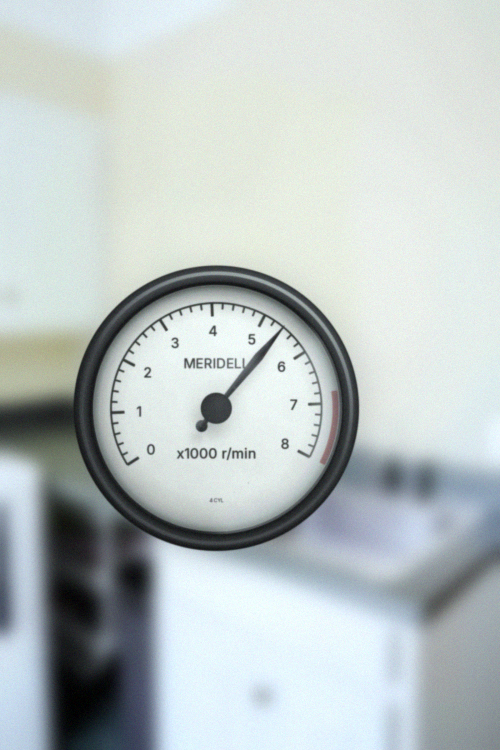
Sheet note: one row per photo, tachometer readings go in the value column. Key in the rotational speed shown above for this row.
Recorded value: 5400 rpm
